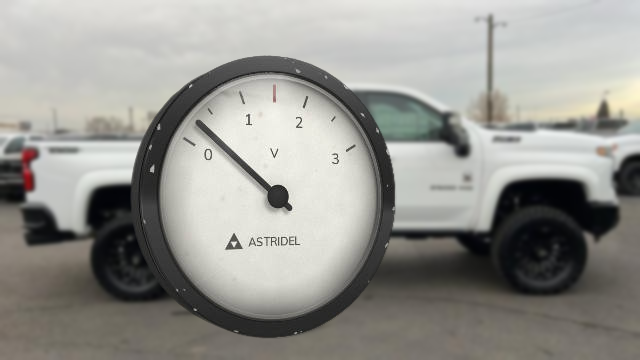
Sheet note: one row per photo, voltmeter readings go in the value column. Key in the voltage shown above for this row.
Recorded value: 0.25 V
